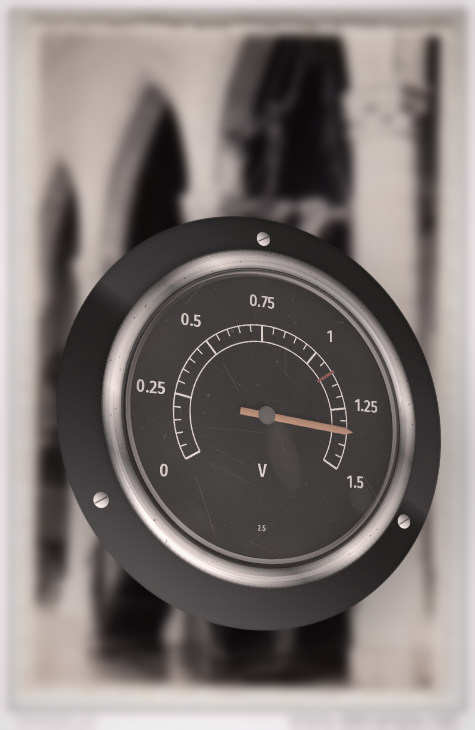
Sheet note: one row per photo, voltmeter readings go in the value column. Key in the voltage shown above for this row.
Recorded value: 1.35 V
